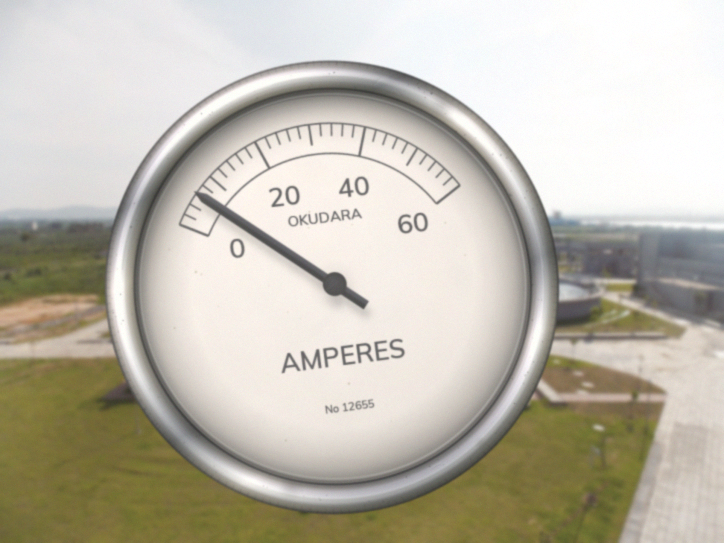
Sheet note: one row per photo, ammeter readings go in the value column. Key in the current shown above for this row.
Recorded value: 6 A
